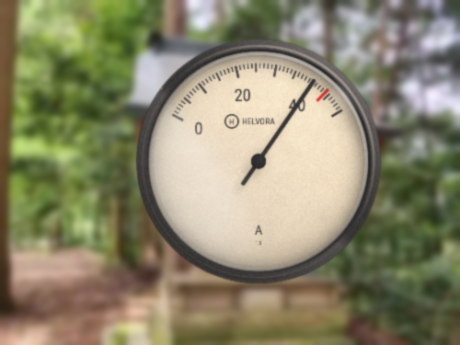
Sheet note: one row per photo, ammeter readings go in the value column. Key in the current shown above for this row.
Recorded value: 40 A
